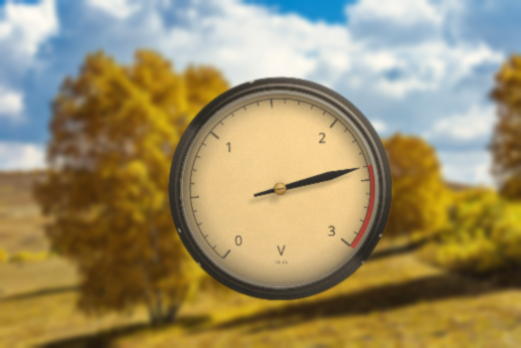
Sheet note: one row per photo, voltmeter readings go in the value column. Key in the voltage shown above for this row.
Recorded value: 2.4 V
